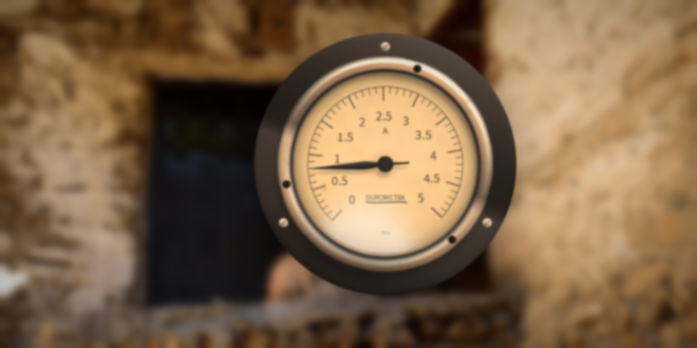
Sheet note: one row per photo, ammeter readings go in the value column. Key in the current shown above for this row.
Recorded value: 0.8 A
